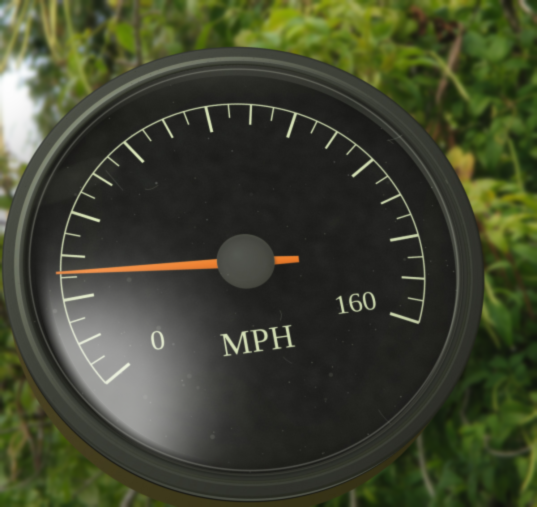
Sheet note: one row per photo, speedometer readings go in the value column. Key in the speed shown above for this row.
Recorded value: 25 mph
